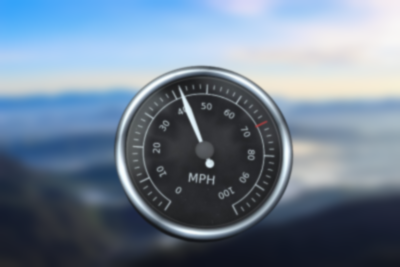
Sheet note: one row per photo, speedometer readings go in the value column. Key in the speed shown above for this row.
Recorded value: 42 mph
